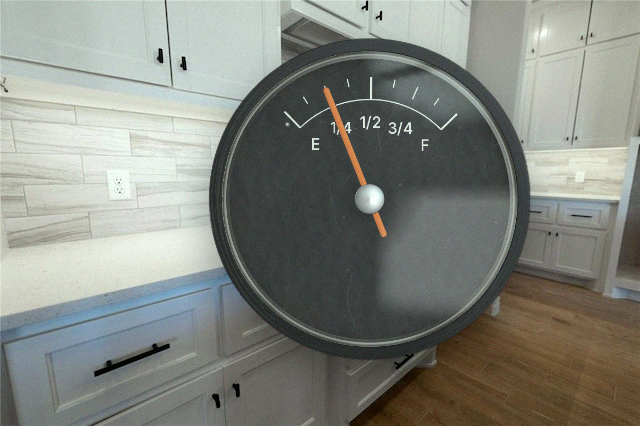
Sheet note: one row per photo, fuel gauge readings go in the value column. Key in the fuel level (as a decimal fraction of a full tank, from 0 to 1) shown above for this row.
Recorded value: 0.25
